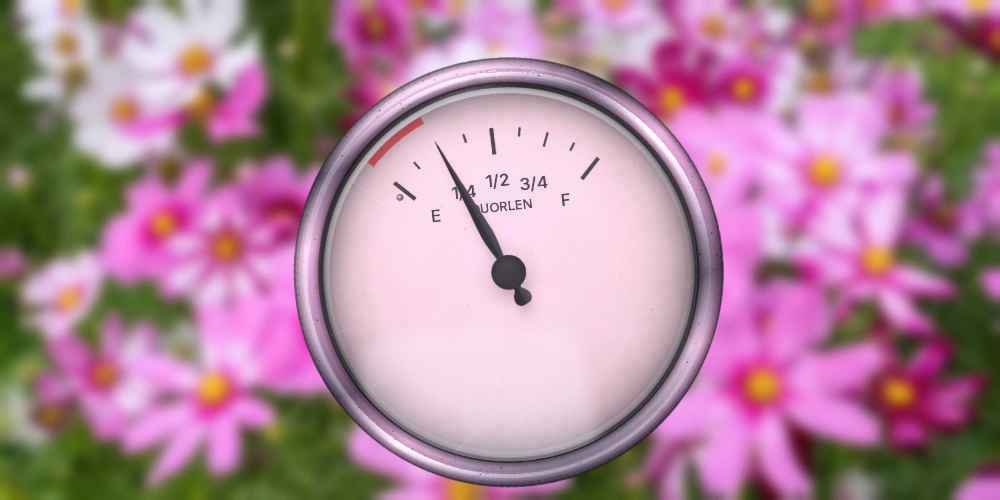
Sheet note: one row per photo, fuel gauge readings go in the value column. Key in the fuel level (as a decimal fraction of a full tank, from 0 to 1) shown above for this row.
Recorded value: 0.25
